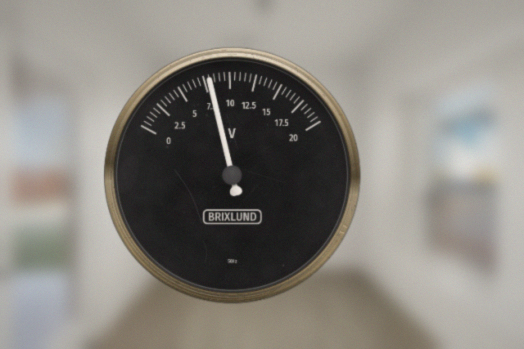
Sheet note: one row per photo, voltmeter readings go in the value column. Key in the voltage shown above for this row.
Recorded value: 8 V
